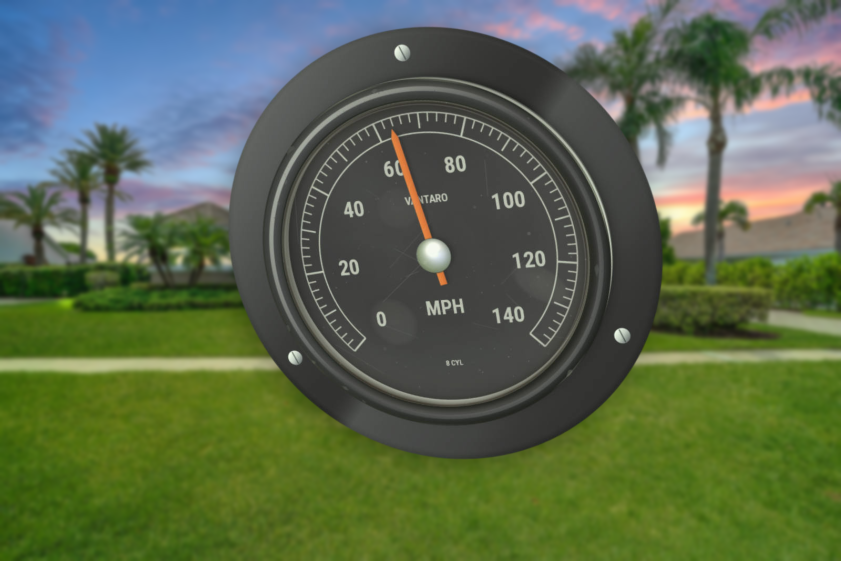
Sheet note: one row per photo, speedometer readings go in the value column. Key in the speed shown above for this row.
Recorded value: 64 mph
